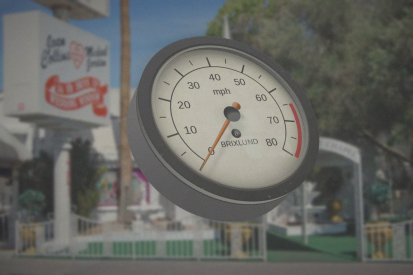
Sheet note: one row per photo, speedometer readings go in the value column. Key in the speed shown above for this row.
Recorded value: 0 mph
